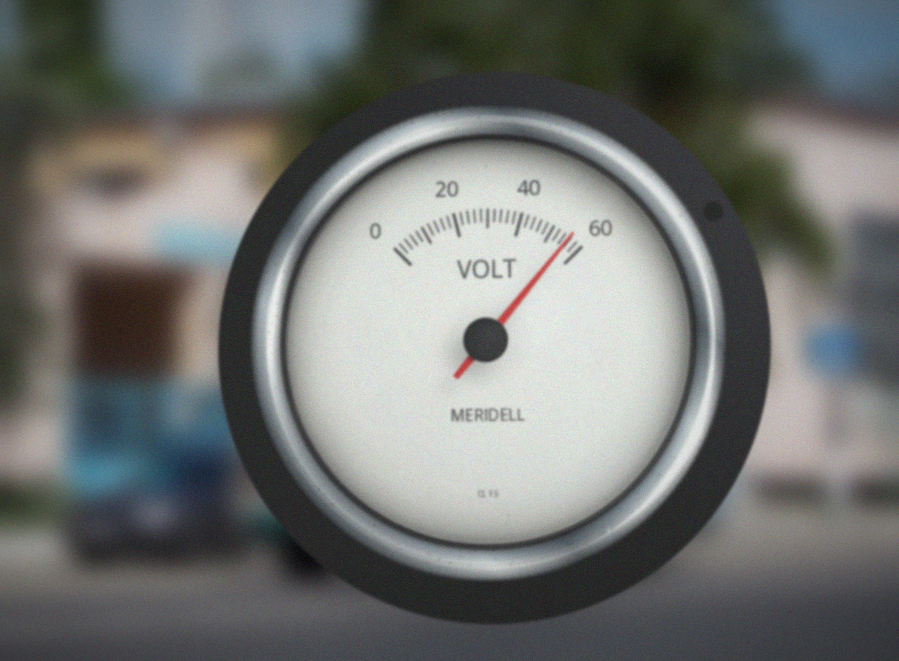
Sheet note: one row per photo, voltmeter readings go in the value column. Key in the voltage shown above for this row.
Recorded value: 56 V
